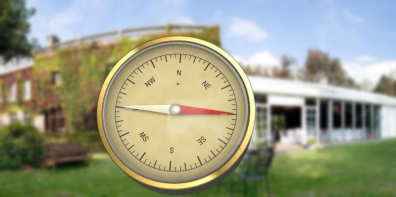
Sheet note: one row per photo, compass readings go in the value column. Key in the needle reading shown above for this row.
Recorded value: 90 °
